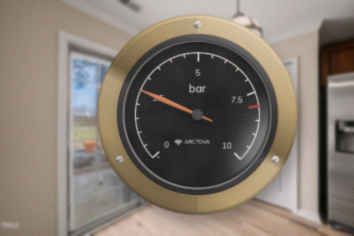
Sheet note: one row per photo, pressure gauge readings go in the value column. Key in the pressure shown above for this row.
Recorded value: 2.5 bar
